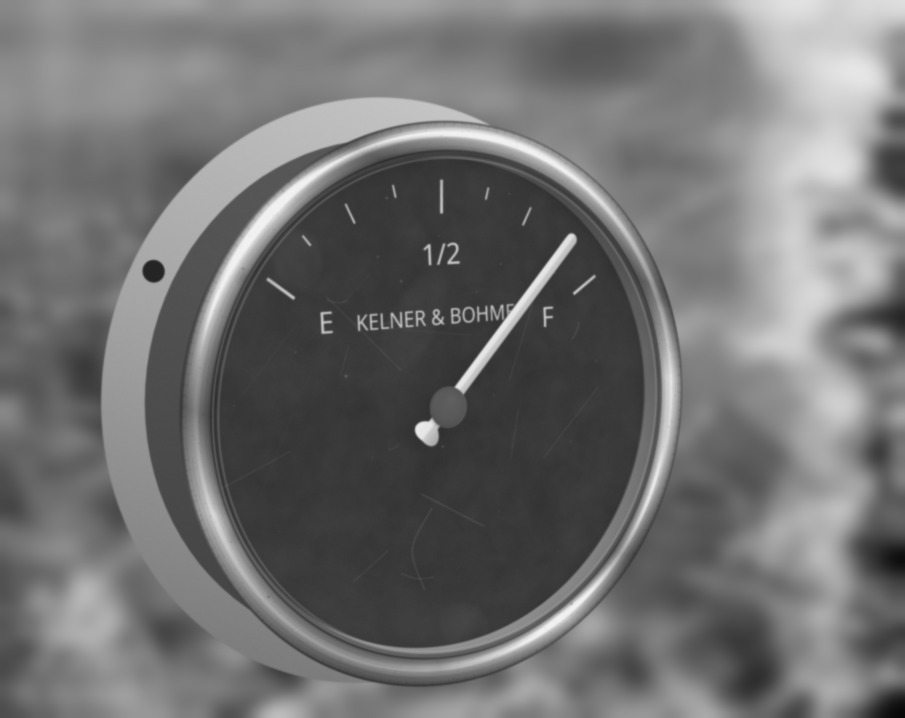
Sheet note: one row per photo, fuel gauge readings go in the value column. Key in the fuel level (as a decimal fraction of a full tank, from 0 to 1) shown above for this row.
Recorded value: 0.875
